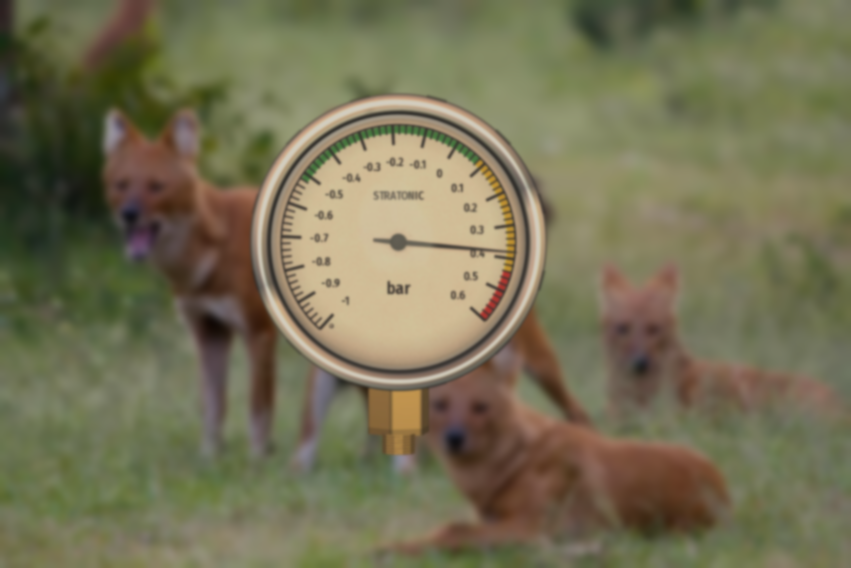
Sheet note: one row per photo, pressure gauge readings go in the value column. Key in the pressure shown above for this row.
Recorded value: 0.38 bar
